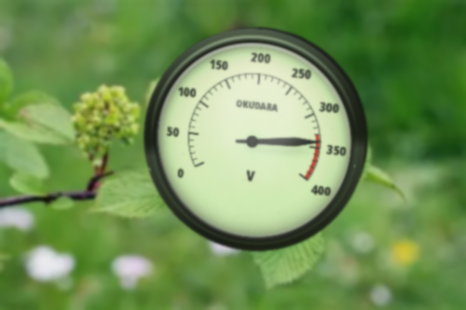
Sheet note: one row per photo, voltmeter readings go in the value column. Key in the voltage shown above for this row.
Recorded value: 340 V
